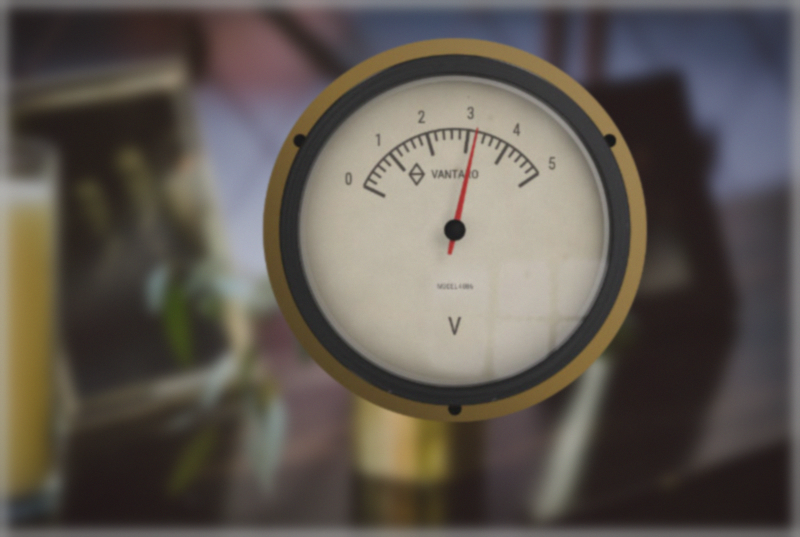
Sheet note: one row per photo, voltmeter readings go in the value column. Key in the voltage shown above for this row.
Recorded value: 3.2 V
